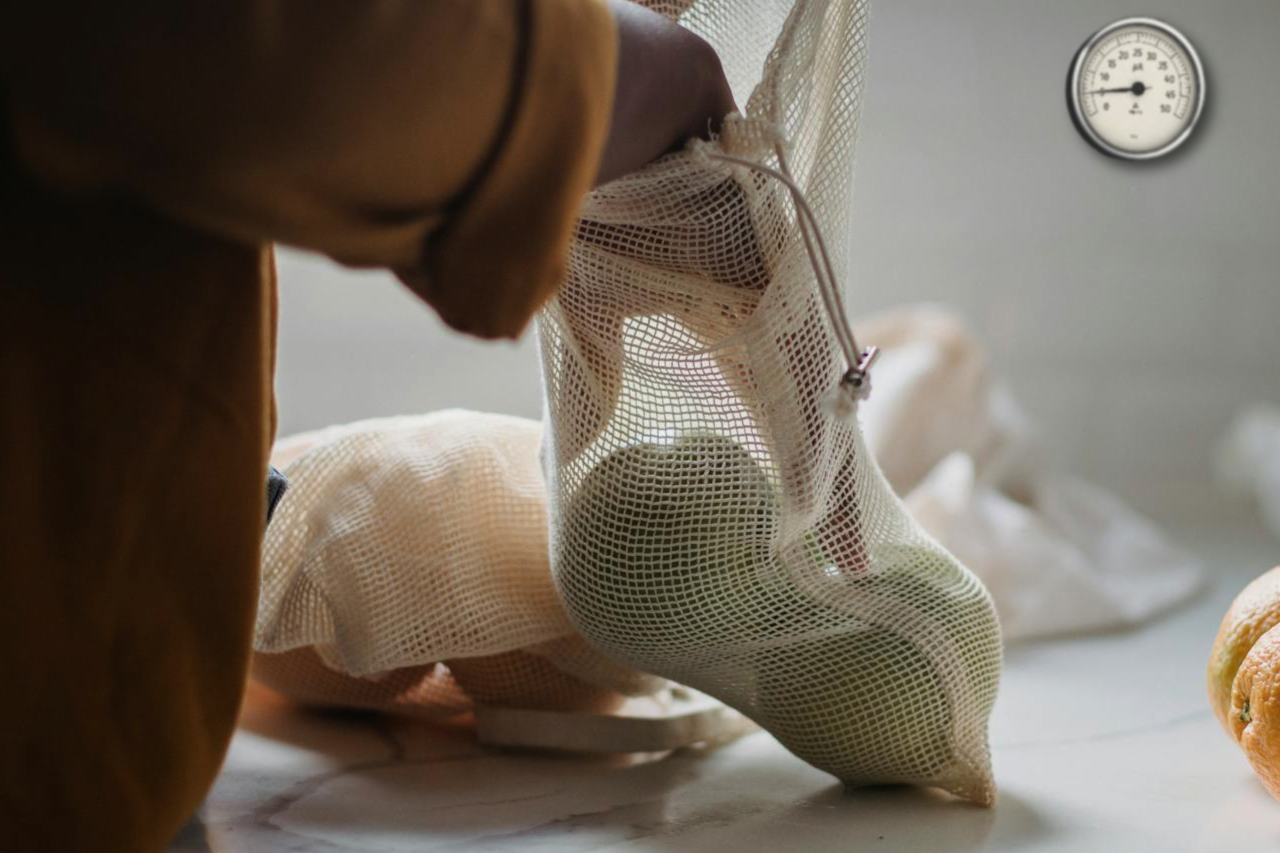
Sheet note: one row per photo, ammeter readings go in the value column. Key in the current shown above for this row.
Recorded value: 5 µA
